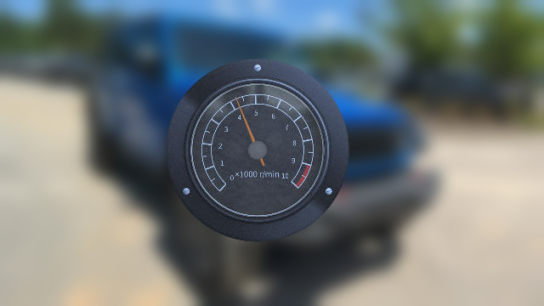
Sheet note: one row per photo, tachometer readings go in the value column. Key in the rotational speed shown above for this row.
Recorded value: 4250 rpm
